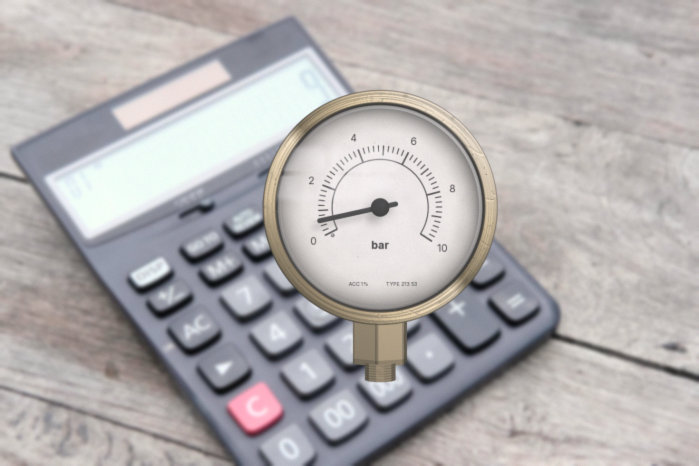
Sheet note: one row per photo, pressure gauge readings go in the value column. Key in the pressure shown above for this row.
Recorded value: 0.6 bar
